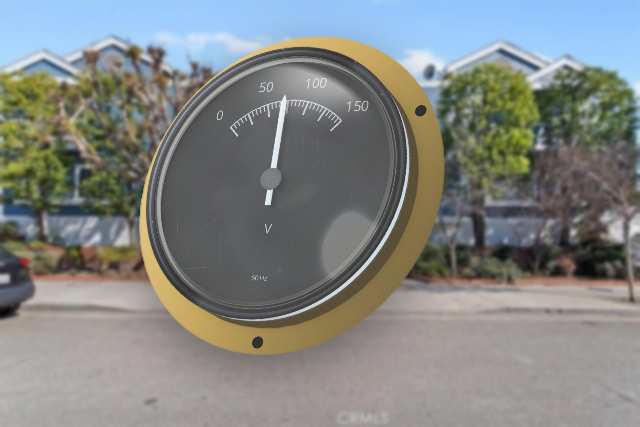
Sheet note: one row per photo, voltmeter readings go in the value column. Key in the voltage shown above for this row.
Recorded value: 75 V
